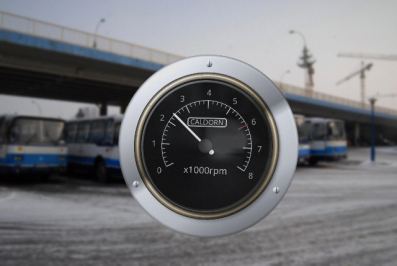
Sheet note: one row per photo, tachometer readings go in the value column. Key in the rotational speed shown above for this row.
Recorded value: 2400 rpm
